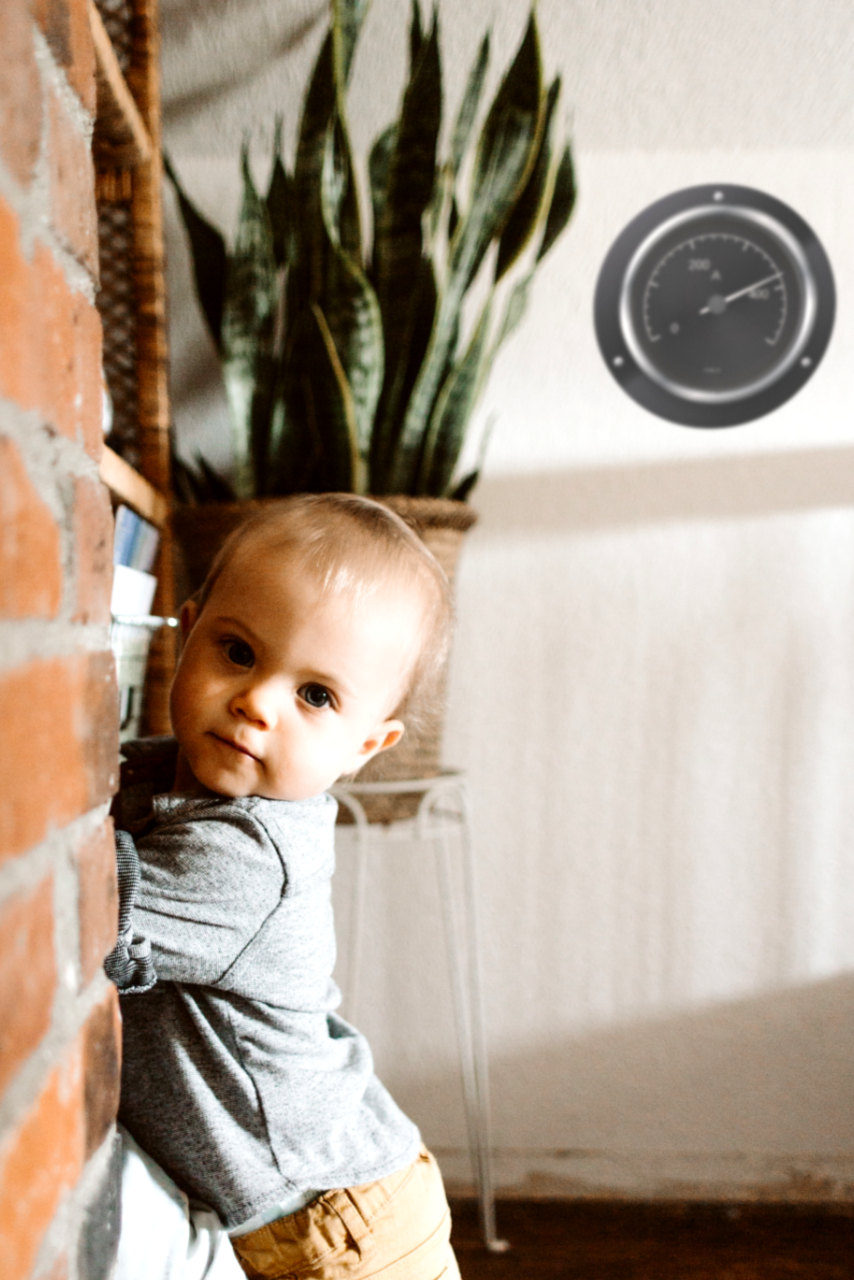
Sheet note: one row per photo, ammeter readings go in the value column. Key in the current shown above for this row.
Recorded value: 380 A
